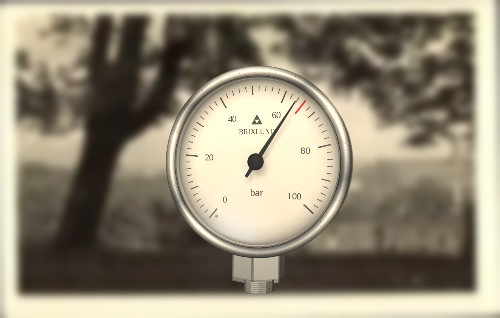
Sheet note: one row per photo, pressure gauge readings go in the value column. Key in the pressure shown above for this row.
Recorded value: 64 bar
